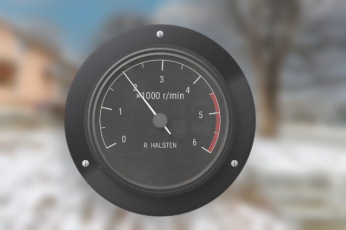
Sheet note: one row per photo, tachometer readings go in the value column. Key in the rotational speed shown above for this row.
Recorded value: 2000 rpm
